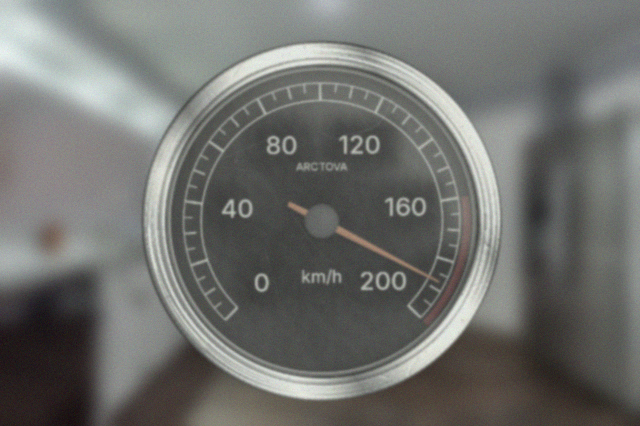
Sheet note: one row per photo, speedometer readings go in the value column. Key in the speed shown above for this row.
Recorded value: 187.5 km/h
